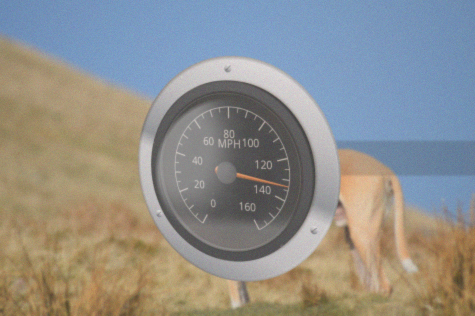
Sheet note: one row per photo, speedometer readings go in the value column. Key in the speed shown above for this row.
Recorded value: 132.5 mph
